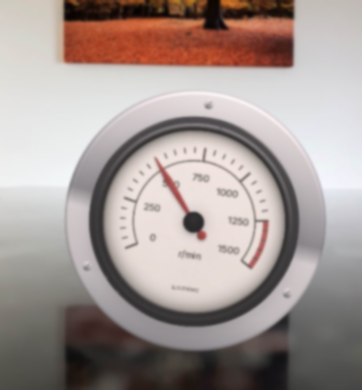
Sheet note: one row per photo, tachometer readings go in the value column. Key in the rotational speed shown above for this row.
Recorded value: 500 rpm
